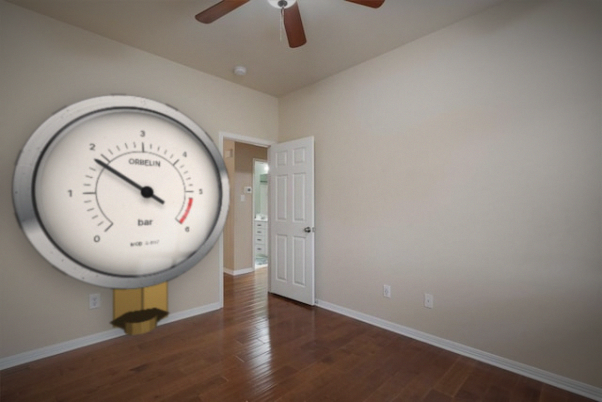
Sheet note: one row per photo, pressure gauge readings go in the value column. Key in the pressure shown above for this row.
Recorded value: 1.8 bar
